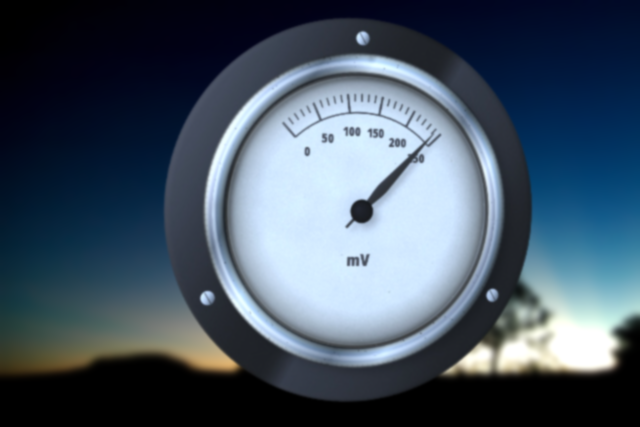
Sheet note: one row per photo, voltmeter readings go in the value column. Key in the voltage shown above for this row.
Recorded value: 240 mV
